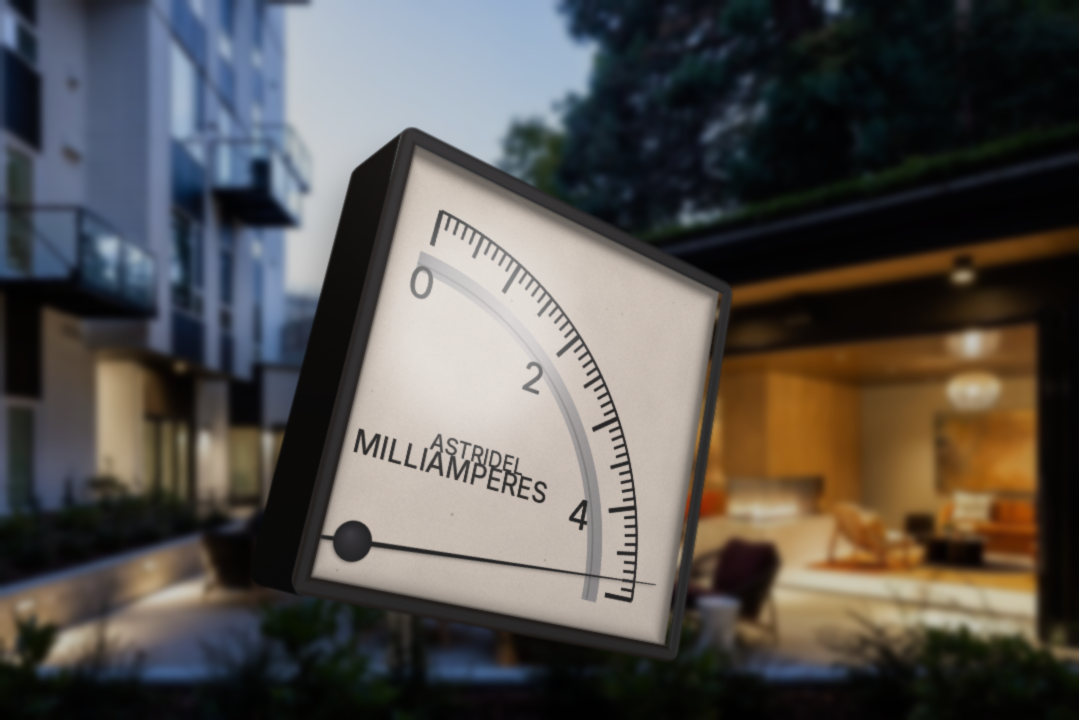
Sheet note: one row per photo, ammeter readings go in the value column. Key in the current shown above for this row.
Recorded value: 4.8 mA
